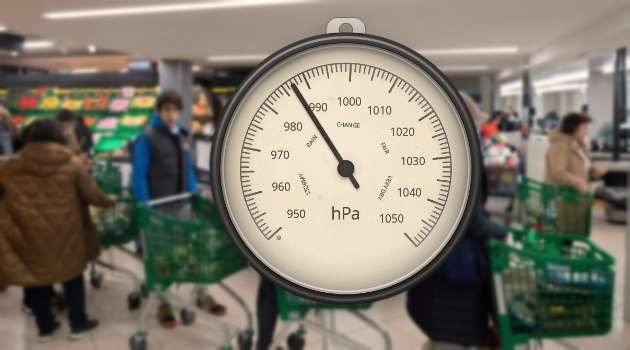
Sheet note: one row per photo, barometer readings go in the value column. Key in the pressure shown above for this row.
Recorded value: 987 hPa
